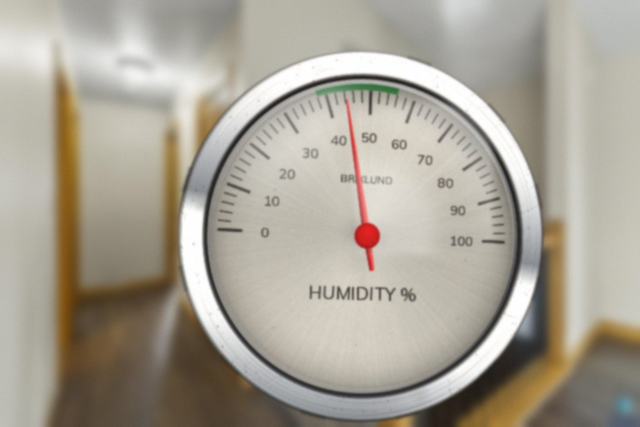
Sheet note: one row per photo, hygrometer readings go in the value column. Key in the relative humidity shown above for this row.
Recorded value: 44 %
